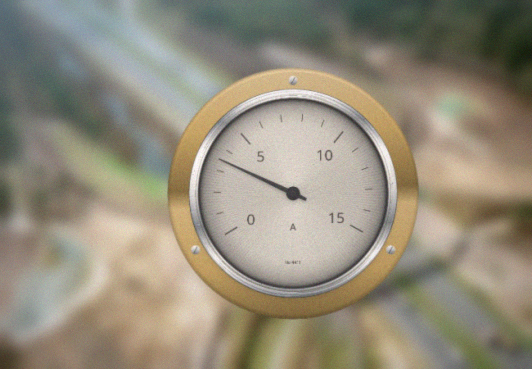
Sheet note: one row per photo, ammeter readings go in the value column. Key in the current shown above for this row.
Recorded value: 3.5 A
